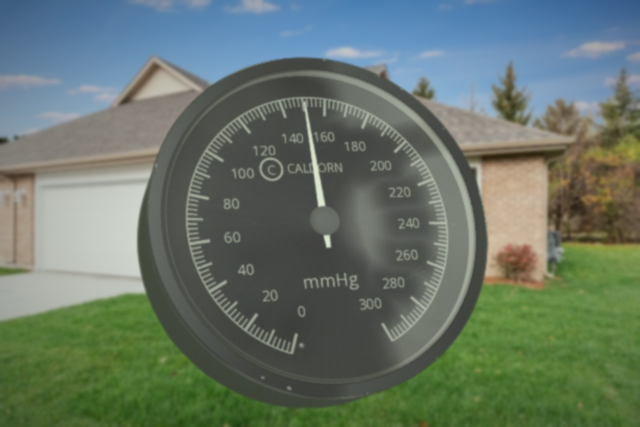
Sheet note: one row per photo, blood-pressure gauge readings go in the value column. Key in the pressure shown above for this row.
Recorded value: 150 mmHg
